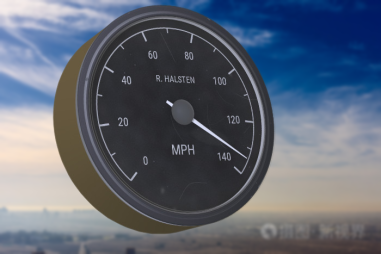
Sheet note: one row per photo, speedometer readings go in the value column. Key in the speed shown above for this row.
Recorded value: 135 mph
